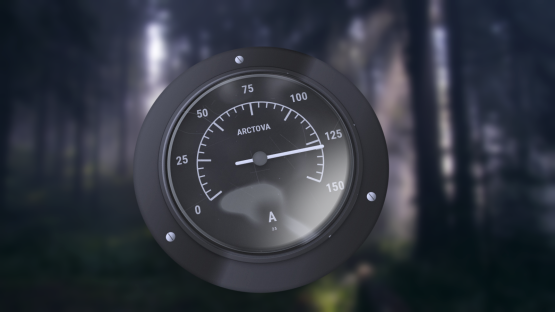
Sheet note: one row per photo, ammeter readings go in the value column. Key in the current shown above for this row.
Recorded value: 130 A
